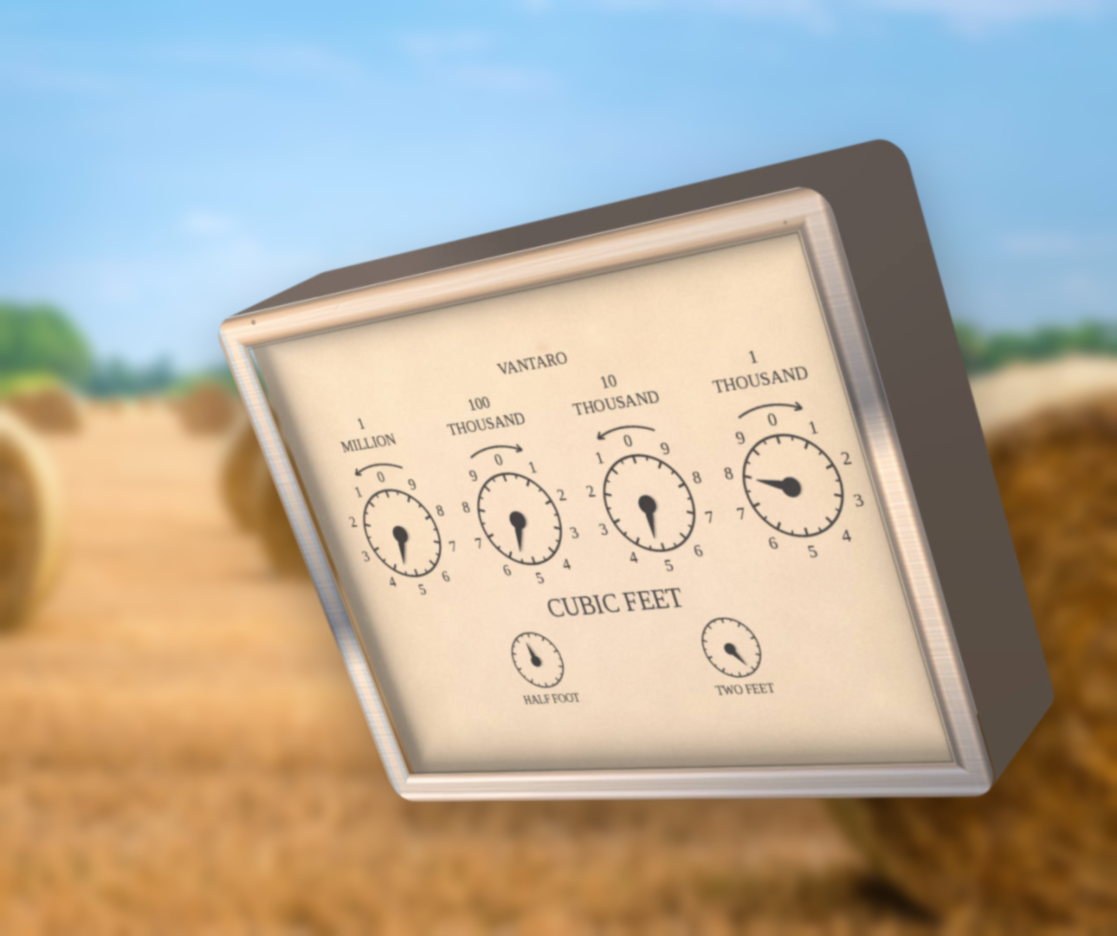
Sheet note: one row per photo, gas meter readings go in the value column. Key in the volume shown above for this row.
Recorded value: 454800 ft³
